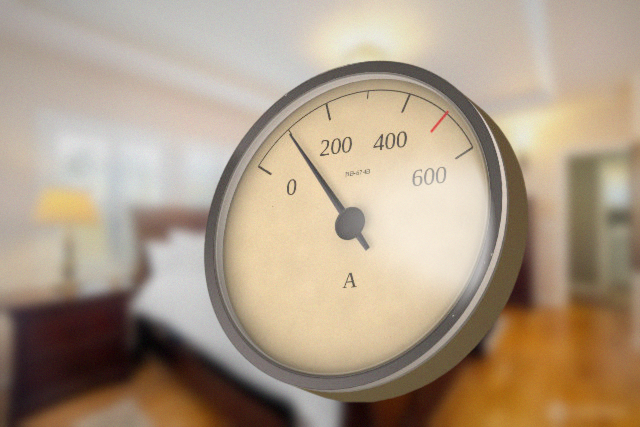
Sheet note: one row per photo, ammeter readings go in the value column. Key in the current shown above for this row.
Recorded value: 100 A
